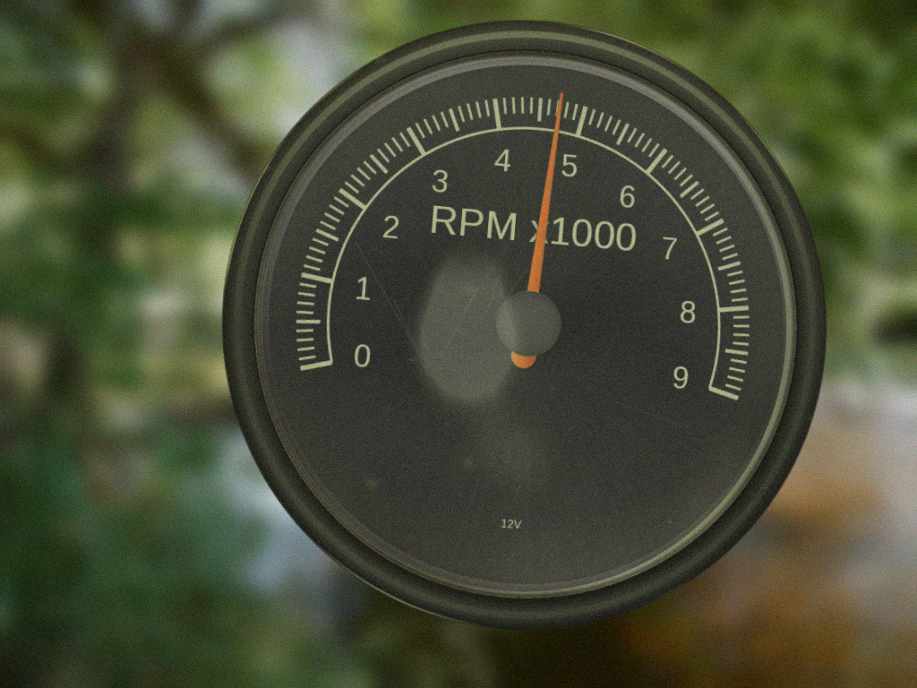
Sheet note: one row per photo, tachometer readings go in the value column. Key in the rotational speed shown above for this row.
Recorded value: 4700 rpm
